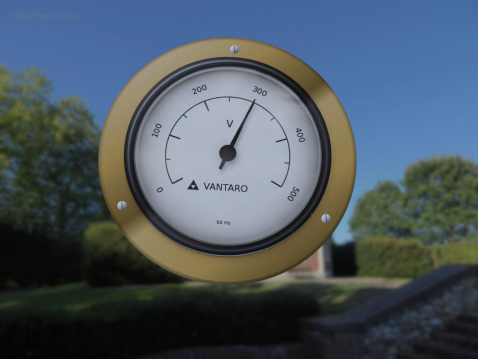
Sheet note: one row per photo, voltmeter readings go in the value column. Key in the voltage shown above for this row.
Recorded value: 300 V
